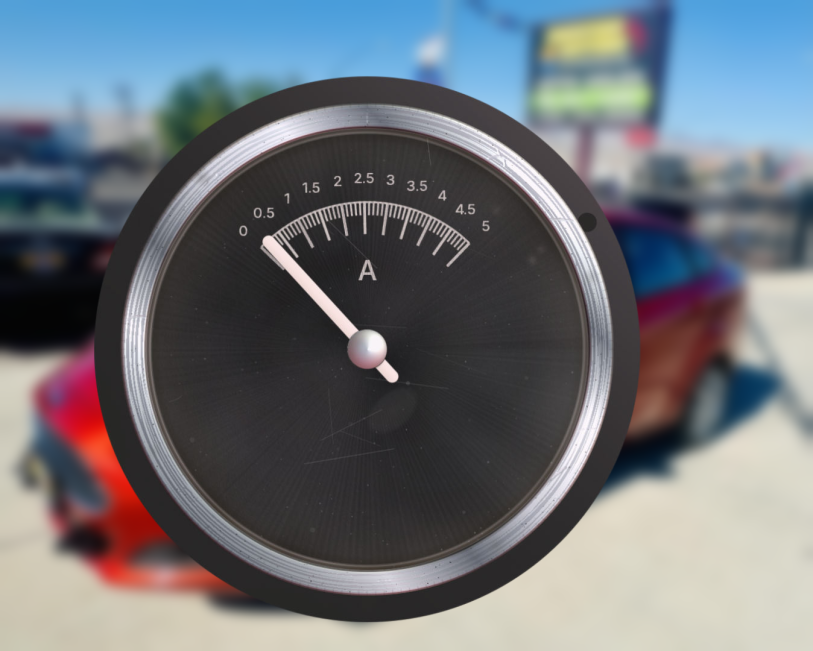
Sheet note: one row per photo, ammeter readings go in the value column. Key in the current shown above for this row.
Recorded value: 0.2 A
